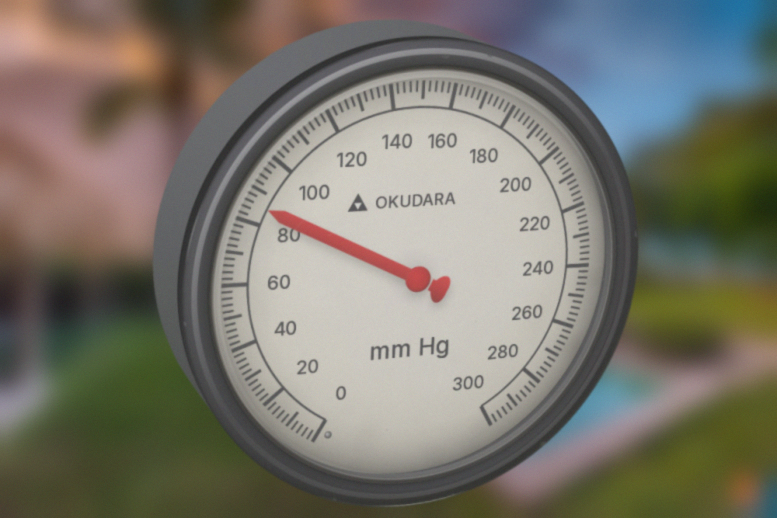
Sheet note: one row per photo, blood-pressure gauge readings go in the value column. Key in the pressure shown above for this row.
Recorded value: 86 mmHg
